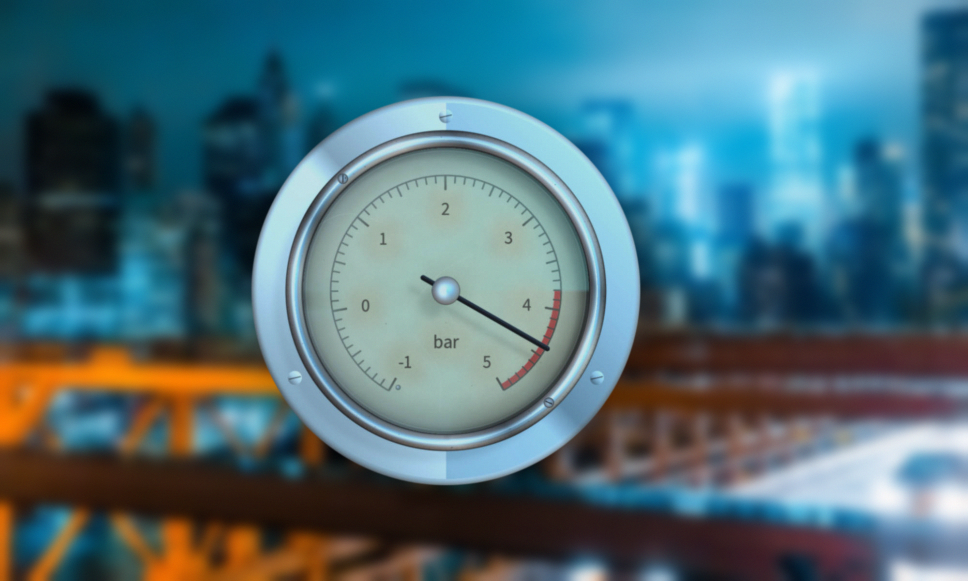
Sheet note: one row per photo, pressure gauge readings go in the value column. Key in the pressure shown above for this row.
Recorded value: 4.4 bar
